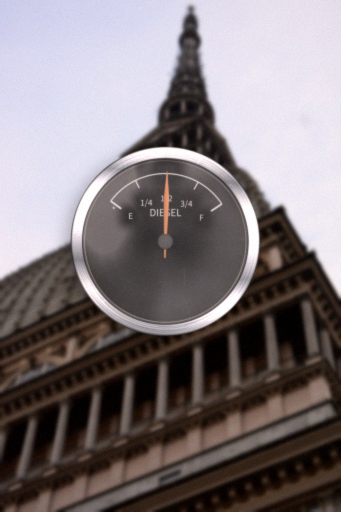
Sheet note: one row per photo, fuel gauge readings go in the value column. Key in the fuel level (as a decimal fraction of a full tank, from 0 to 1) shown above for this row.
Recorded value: 0.5
